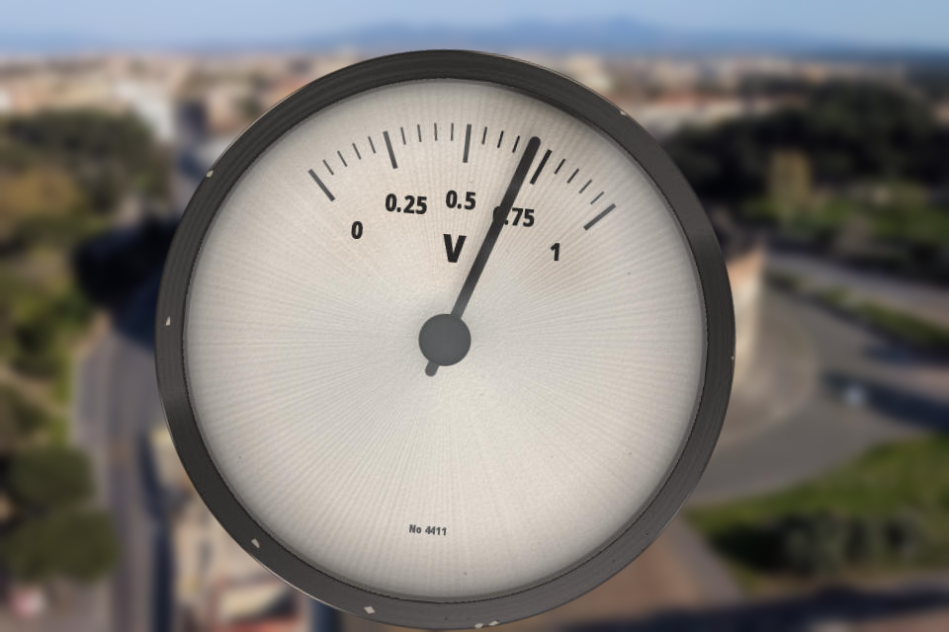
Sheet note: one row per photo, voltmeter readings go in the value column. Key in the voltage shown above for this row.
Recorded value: 0.7 V
